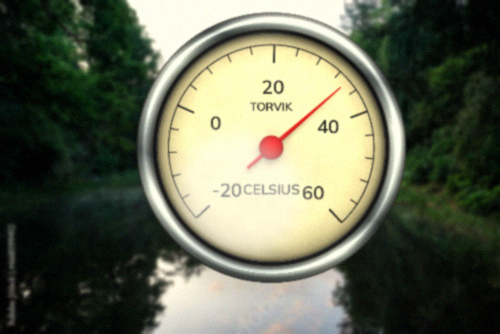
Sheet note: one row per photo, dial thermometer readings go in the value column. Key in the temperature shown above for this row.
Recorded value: 34 °C
